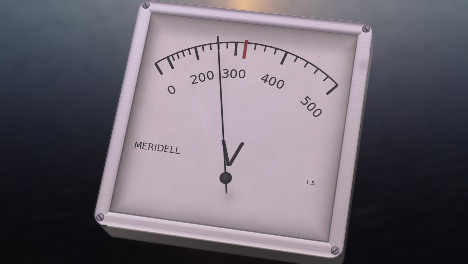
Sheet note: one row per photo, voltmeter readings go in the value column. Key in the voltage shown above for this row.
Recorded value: 260 V
